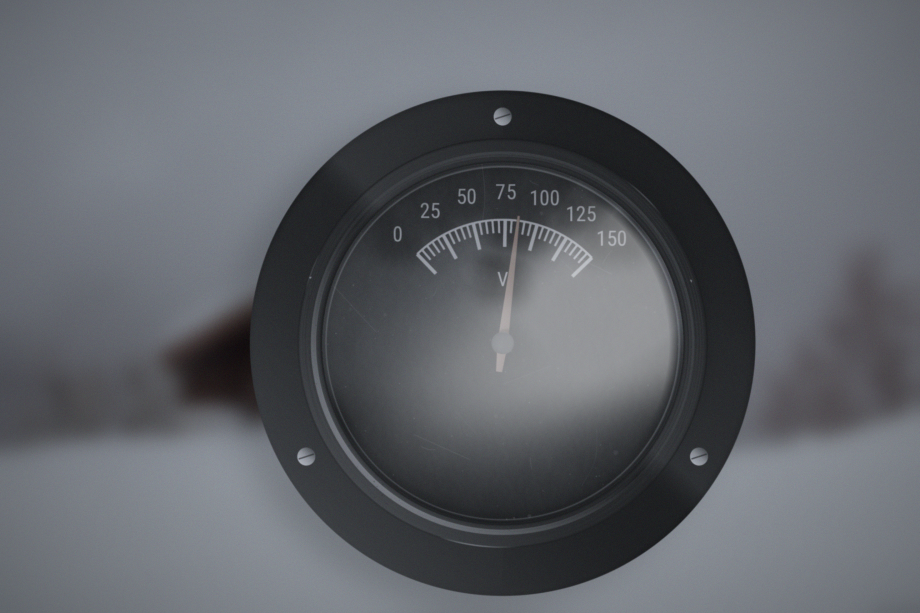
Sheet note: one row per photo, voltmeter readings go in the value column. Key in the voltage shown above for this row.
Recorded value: 85 V
